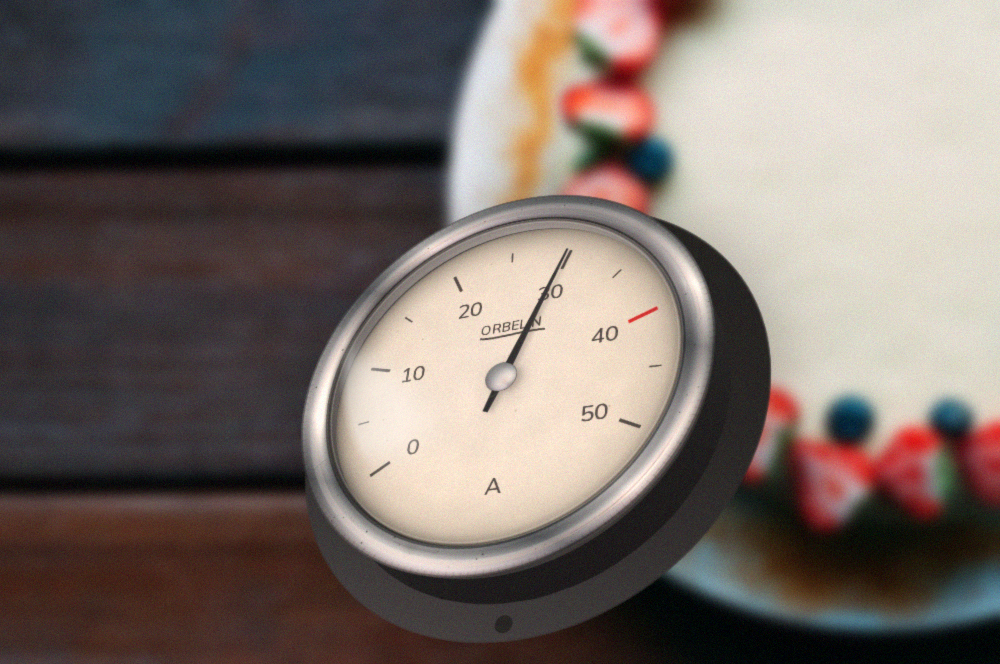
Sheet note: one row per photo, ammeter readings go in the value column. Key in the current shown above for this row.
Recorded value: 30 A
